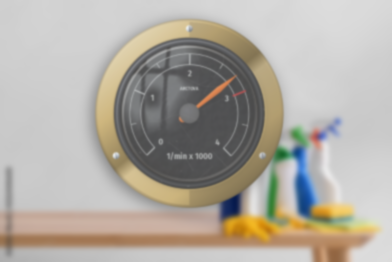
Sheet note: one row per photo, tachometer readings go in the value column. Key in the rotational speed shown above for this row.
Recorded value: 2750 rpm
